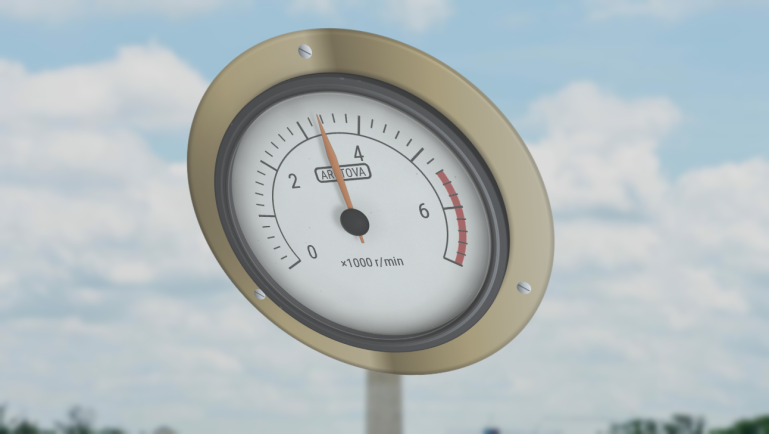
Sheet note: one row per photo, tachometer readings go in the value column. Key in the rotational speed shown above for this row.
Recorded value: 3400 rpm
